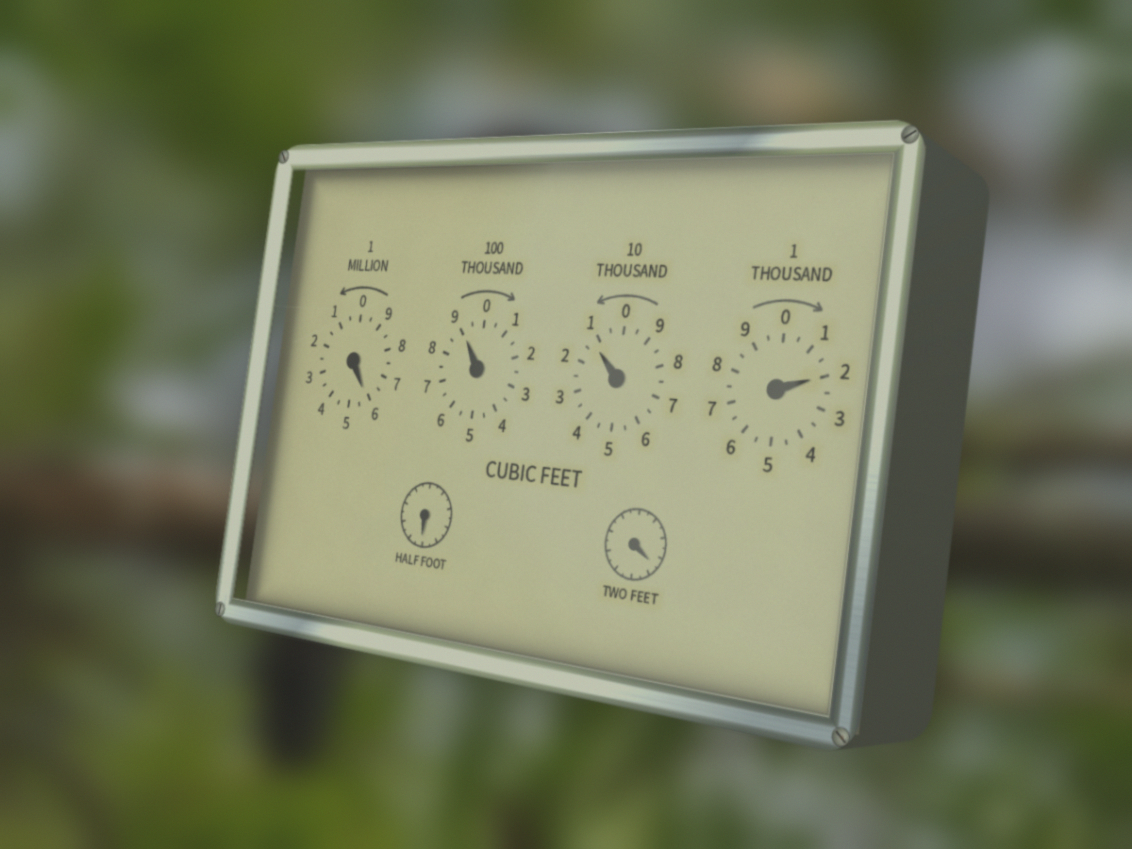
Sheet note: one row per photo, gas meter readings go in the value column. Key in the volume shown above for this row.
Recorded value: 591200 ft³
